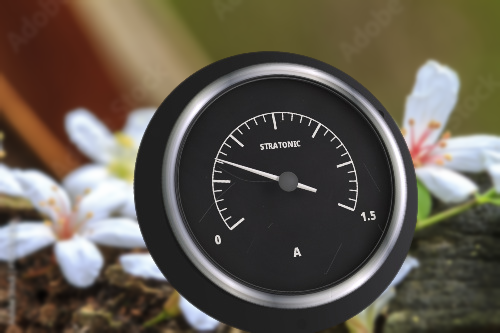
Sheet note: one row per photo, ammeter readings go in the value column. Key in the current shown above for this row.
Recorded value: 0.35 A
